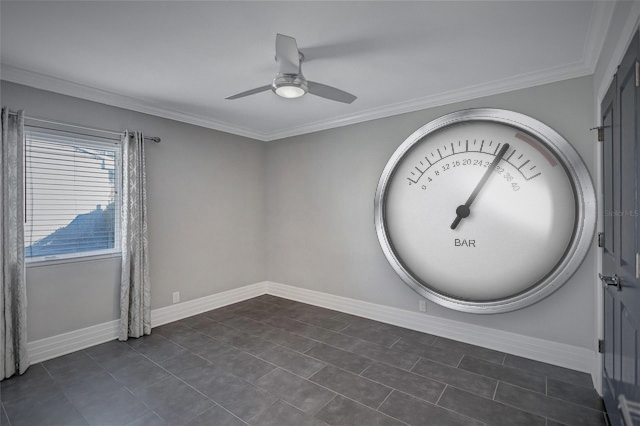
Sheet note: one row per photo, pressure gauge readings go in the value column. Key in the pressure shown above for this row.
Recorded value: 30 bar
